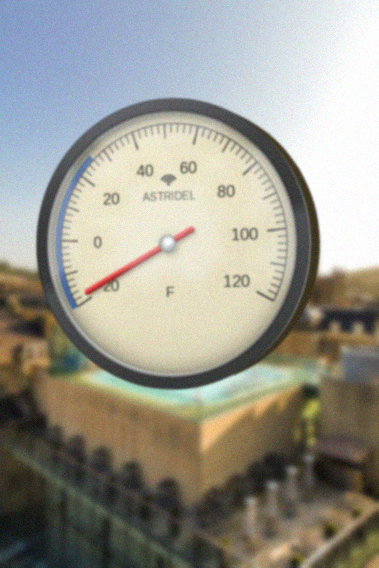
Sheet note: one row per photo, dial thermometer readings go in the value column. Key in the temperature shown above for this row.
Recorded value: -18 °F
